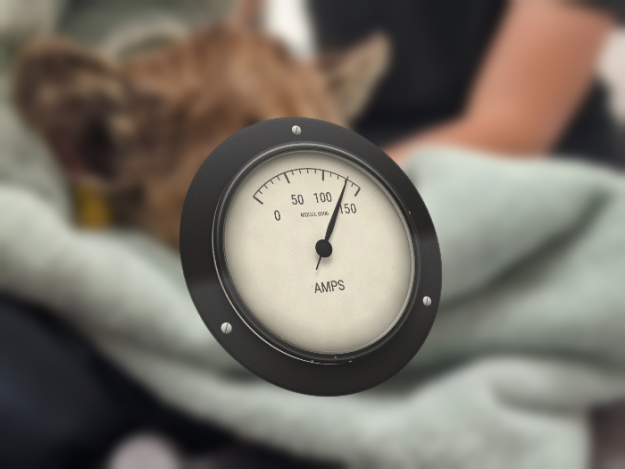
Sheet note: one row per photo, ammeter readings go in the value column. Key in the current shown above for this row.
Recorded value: 130 A
